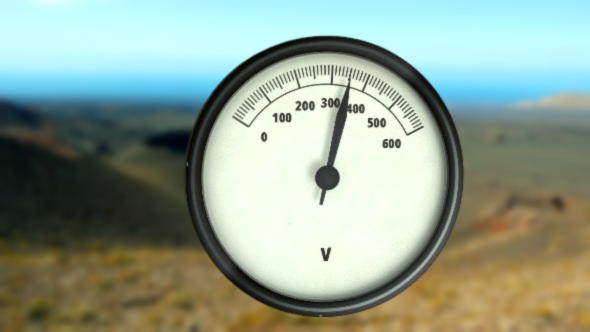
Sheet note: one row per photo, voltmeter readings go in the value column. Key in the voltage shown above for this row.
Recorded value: 350 V
